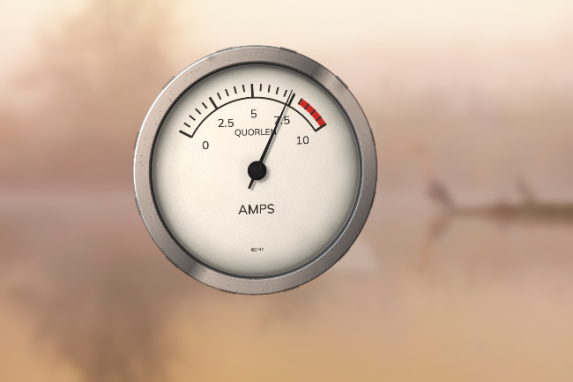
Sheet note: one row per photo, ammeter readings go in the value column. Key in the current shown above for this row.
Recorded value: 7.25 A
